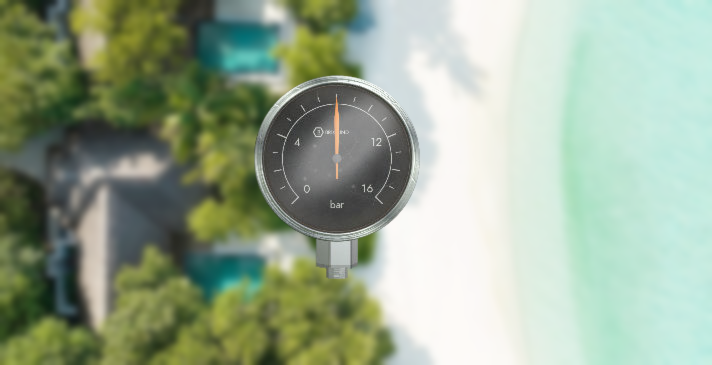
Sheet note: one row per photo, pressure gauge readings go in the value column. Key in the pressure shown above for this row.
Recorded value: 8 bar
